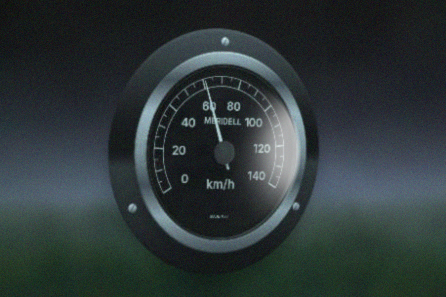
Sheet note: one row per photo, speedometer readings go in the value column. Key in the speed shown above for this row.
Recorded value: 60 km/h
